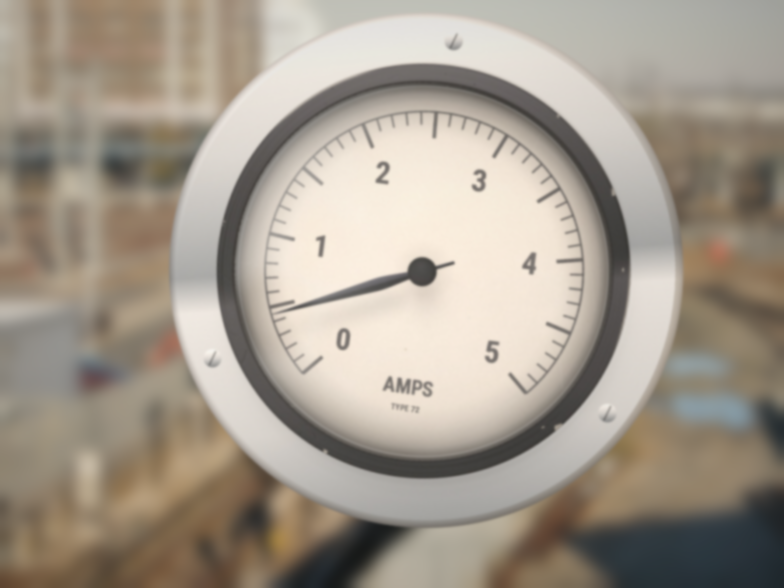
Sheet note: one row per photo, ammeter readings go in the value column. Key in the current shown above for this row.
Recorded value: 0.45 A
